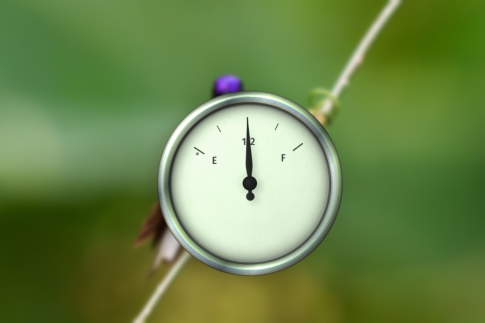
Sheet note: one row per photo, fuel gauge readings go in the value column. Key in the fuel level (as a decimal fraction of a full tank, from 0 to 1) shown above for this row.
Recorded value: 0.5
